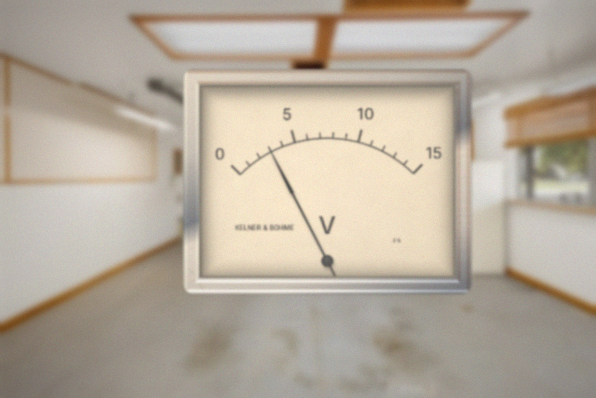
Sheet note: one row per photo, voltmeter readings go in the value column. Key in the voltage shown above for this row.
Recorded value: 3 V
